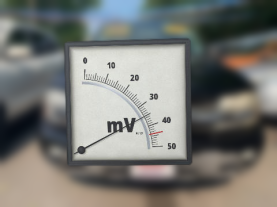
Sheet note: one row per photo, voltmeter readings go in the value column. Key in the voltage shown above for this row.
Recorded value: 35 mV
